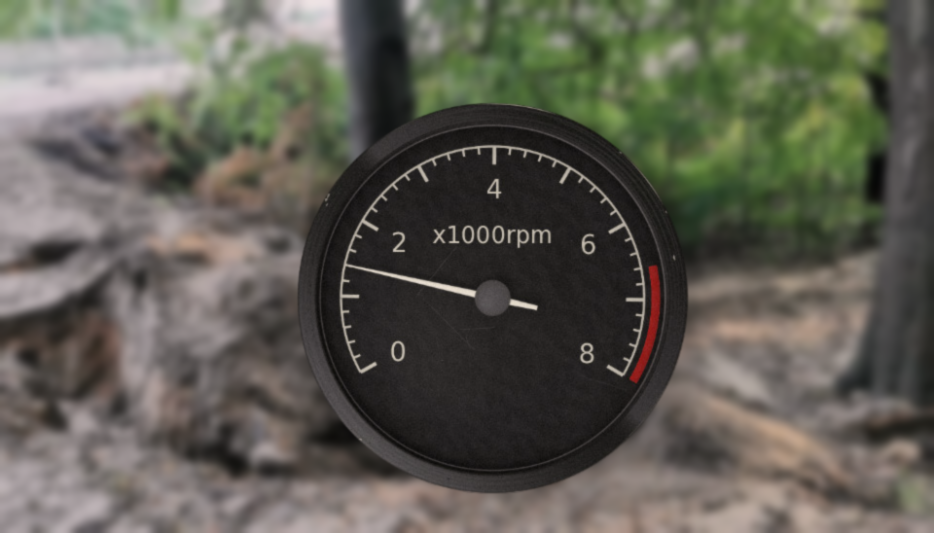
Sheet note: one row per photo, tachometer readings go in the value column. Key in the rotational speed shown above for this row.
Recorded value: 1400 rpm
